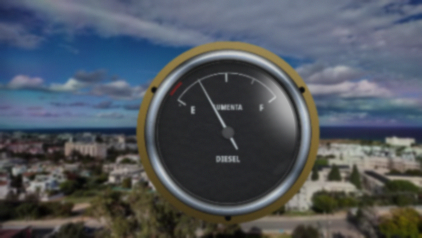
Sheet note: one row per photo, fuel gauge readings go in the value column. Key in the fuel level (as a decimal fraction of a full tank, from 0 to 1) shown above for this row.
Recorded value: 0.25
